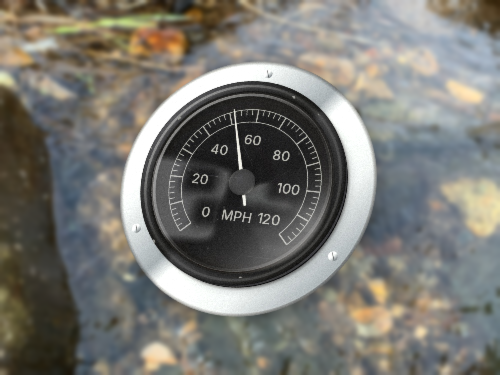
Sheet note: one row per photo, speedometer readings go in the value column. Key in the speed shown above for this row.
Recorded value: 52 mph
